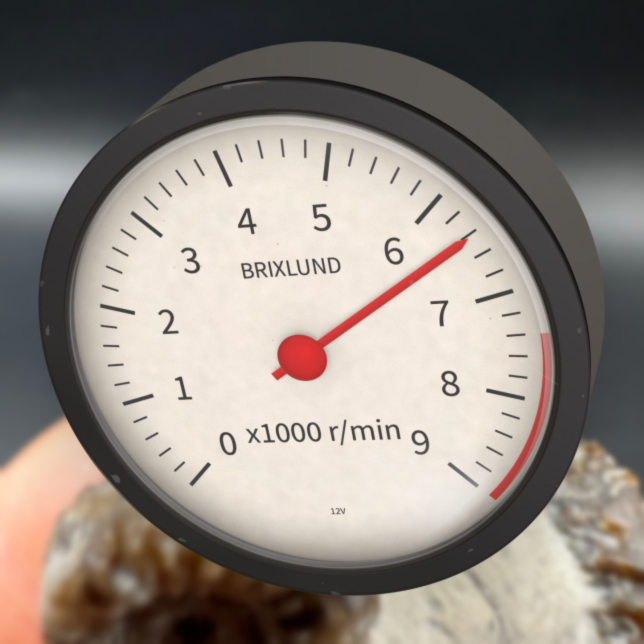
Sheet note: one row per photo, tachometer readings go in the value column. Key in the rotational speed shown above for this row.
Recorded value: 6400 rpm
